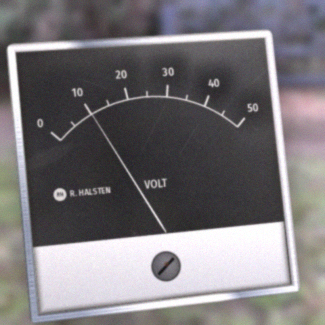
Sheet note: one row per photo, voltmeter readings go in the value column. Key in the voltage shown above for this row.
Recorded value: 10 V
